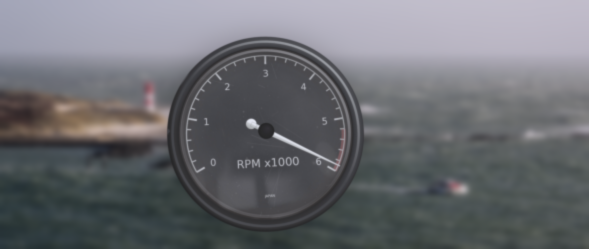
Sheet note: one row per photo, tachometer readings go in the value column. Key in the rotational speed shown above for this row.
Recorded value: 5900 rpm
